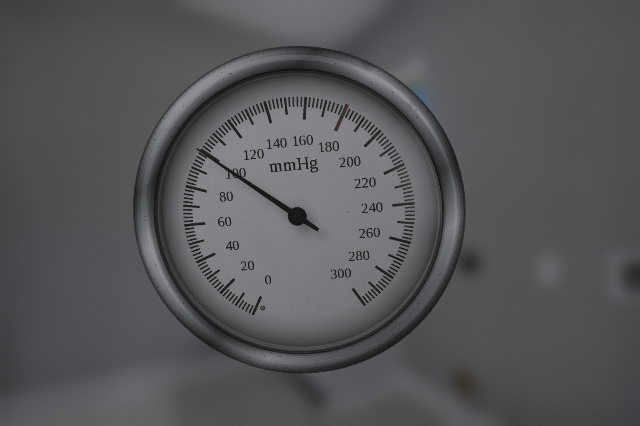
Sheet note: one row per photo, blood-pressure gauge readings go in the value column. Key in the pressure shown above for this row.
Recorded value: 100 mmHg
